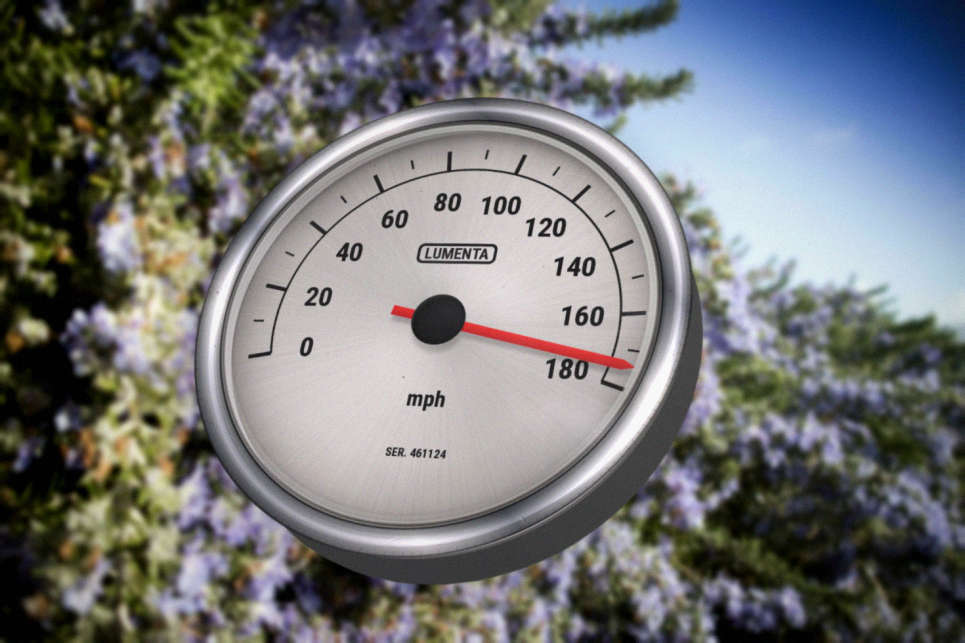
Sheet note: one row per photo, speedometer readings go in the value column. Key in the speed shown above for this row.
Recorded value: 175 mph
